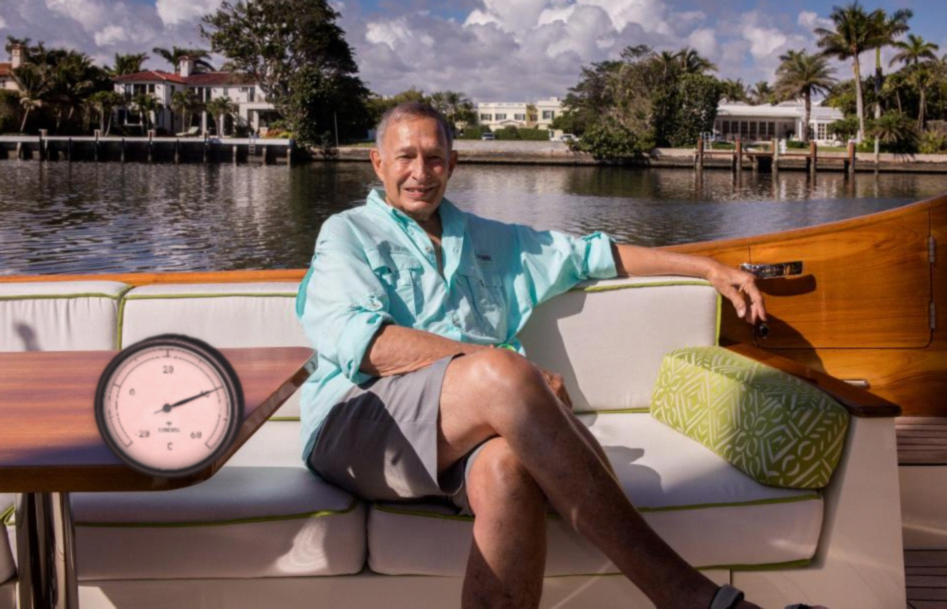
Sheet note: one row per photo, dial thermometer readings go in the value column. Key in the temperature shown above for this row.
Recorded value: 40 °C
